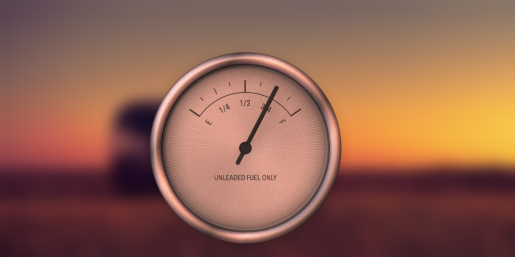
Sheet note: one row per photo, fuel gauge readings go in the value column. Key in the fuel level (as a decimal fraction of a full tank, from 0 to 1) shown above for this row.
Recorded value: 0.75
